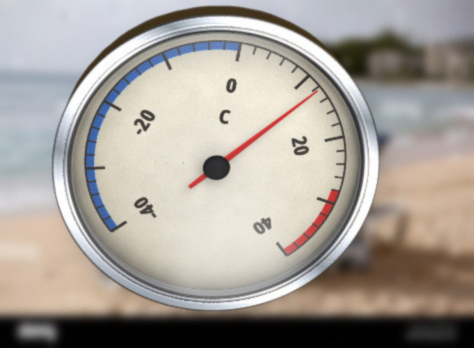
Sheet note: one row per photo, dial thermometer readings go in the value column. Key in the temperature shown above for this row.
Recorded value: 12 °C
